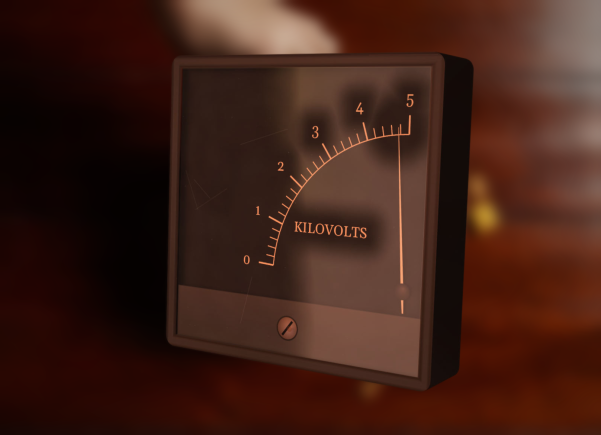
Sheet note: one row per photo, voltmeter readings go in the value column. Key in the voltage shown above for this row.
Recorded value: 4.8 kV
